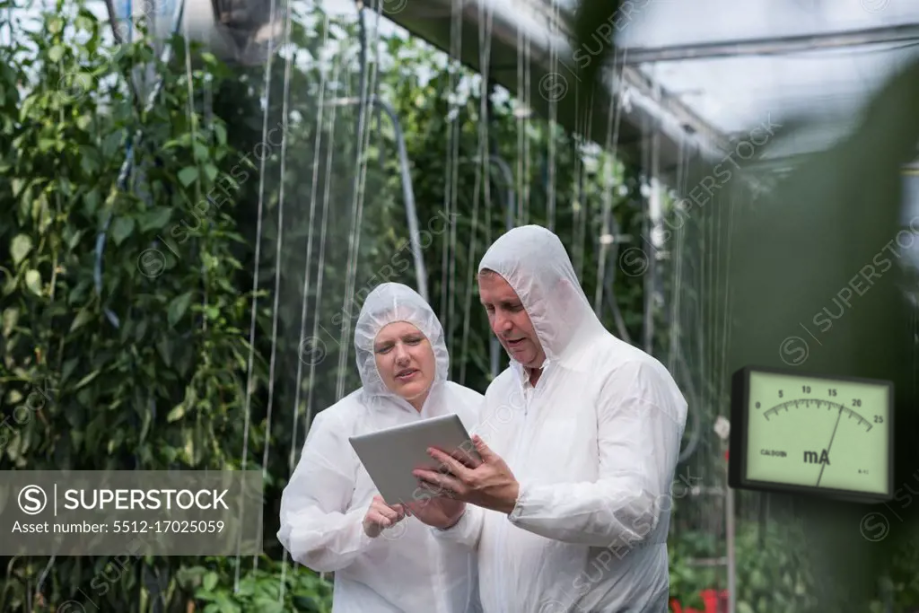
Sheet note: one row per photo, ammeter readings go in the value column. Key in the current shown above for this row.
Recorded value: 17.5 mA
